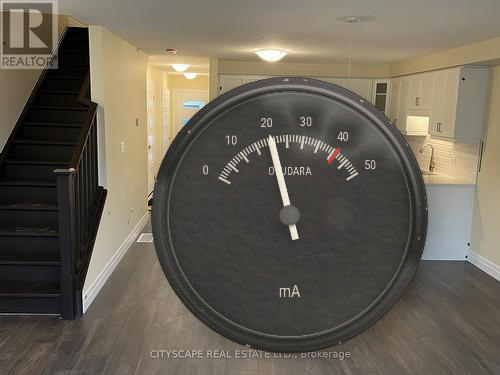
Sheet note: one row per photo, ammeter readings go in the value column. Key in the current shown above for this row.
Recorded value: 20 mA
